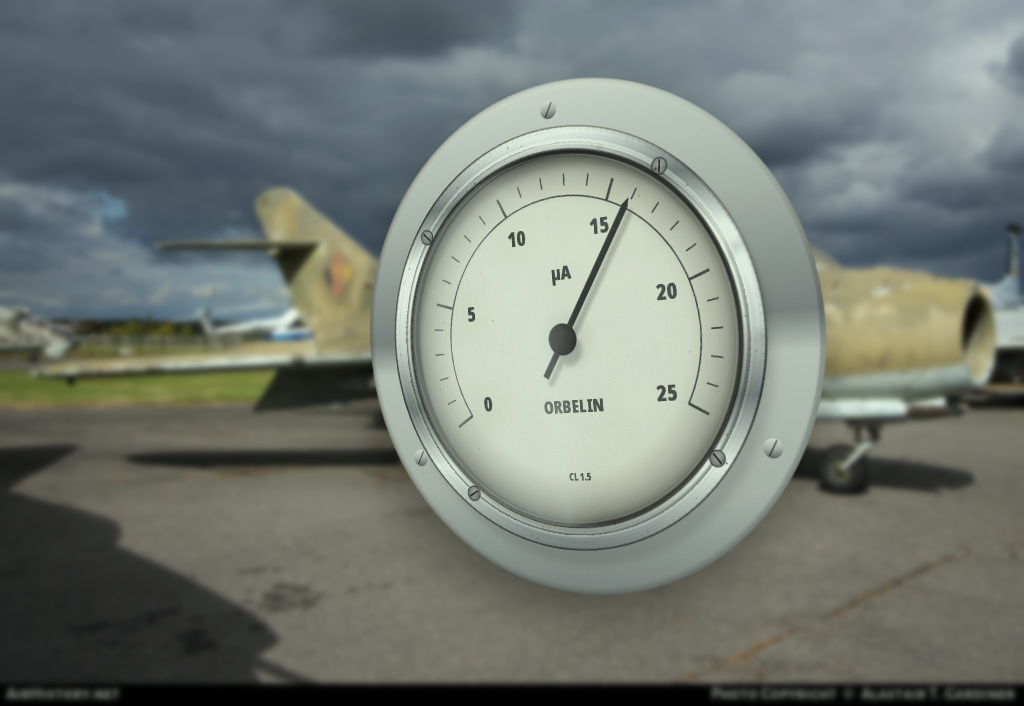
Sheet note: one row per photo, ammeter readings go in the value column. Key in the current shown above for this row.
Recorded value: 16 µA
